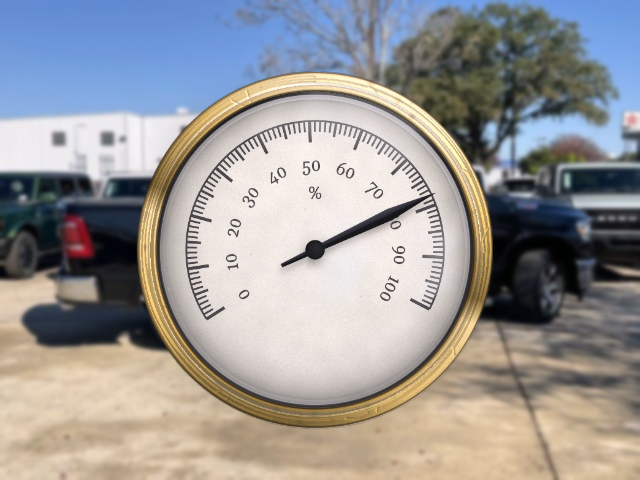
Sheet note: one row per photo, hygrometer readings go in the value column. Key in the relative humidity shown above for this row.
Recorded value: 78 %
